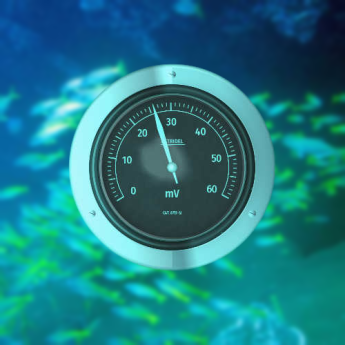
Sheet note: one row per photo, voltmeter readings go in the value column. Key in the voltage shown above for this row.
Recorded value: 26 mV
